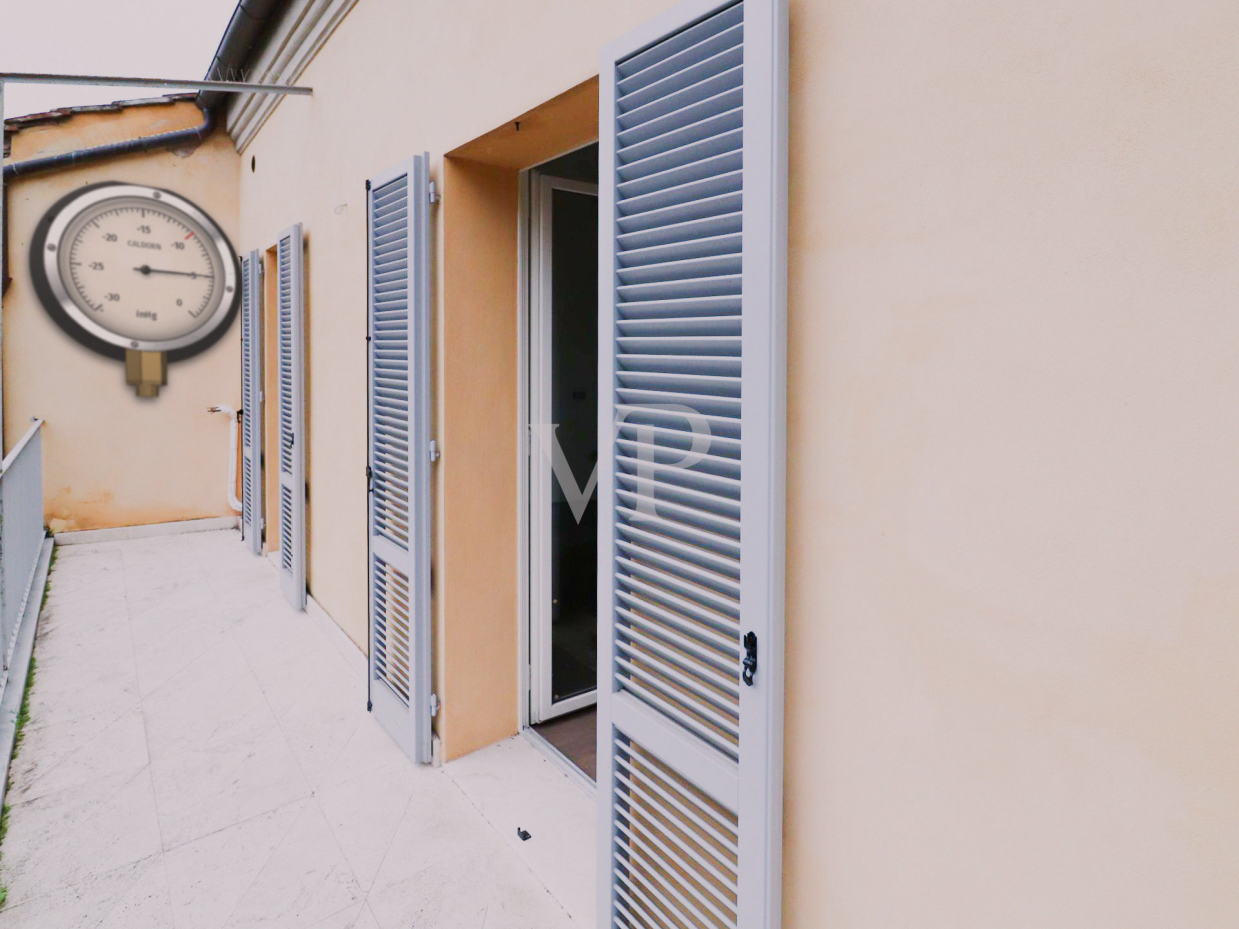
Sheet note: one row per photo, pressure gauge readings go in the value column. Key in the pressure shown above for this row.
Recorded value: -5 inHg
